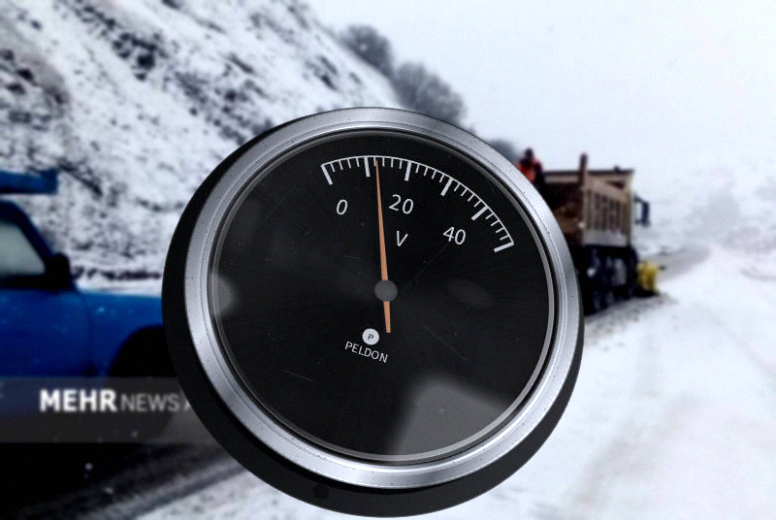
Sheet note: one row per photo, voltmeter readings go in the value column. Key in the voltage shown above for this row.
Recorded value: 12 V
